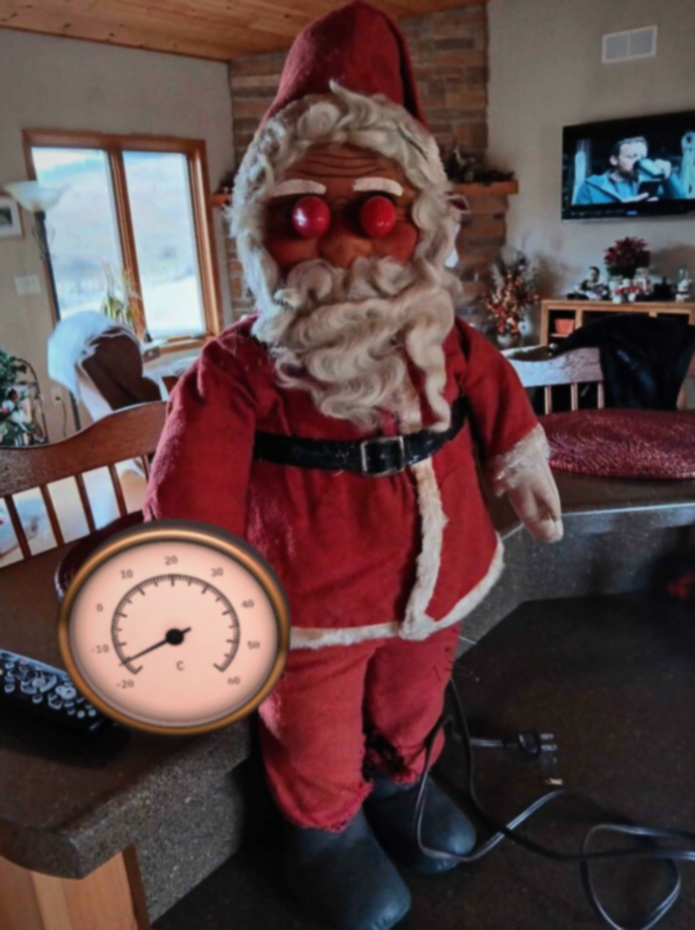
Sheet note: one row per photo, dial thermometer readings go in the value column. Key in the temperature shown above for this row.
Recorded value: -15 °C
